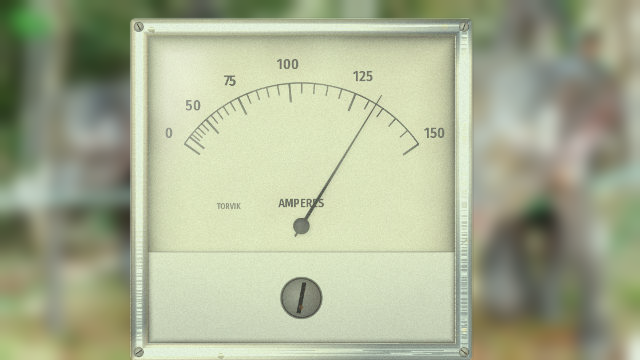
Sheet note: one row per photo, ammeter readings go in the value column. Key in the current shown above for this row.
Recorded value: 132.5 A
